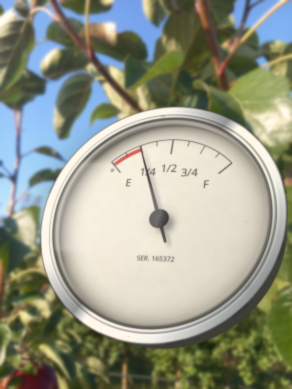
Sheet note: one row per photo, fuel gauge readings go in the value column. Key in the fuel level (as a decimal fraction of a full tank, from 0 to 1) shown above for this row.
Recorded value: 0.25
